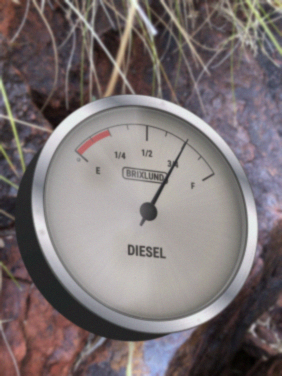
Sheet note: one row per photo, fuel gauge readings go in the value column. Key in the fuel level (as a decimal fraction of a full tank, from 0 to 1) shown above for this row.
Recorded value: 0.75
